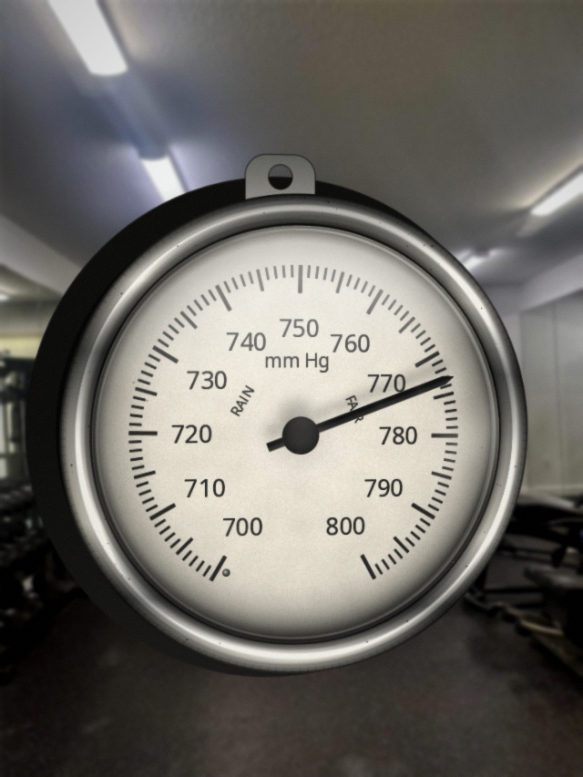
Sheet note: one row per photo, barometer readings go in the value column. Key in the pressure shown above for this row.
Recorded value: 773 mmHg
